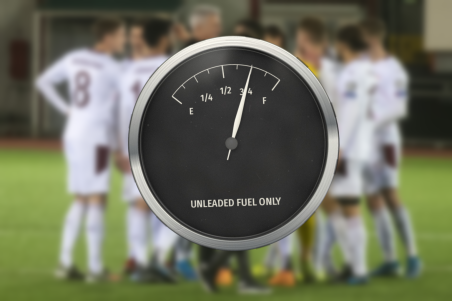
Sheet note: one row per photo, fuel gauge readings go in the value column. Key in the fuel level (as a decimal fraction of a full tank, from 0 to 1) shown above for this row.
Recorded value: 0.75
